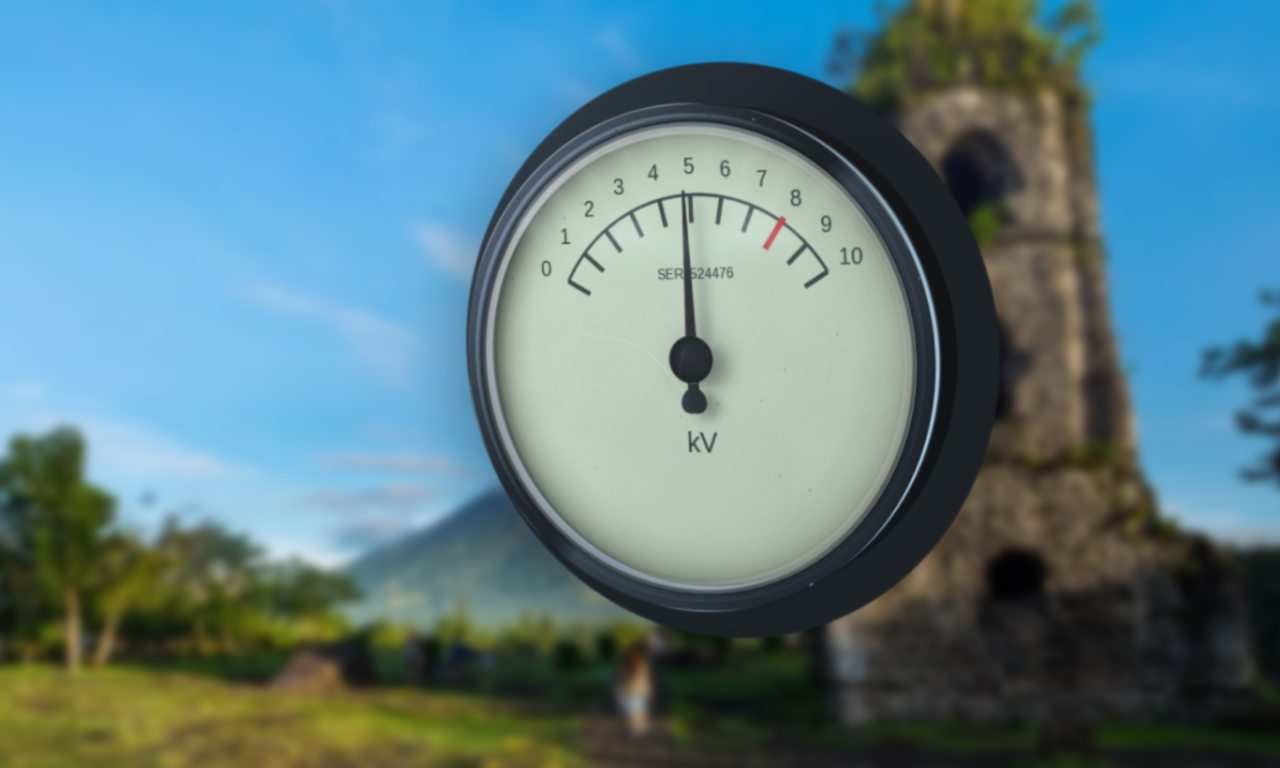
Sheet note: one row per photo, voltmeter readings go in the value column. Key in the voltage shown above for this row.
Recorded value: 5 kV
